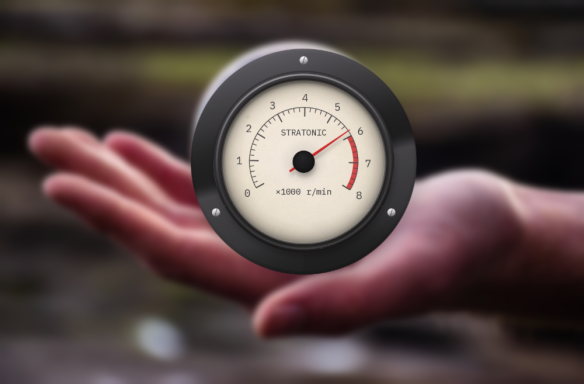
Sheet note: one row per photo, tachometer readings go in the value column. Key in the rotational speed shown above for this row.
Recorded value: 5800 rpm
